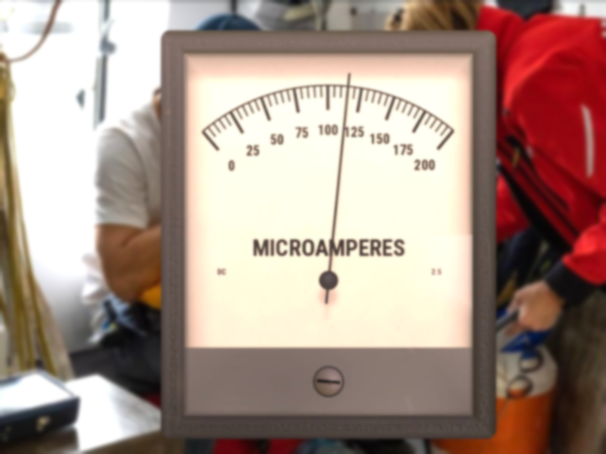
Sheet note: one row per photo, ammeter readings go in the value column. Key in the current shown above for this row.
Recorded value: 115 µA
